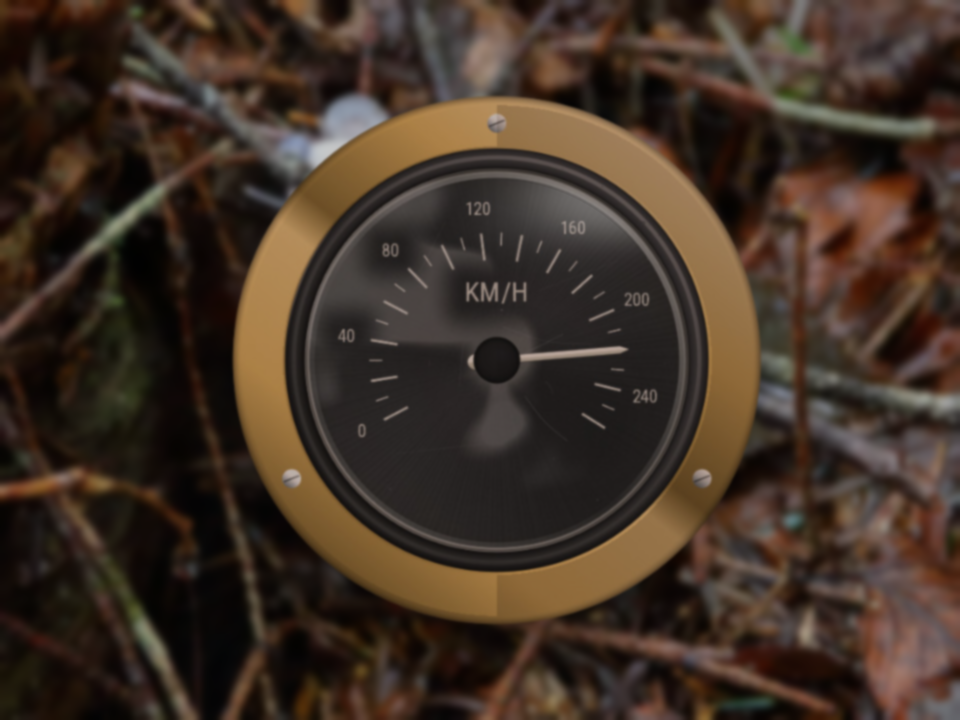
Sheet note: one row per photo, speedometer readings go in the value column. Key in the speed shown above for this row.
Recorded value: 220 km/h
